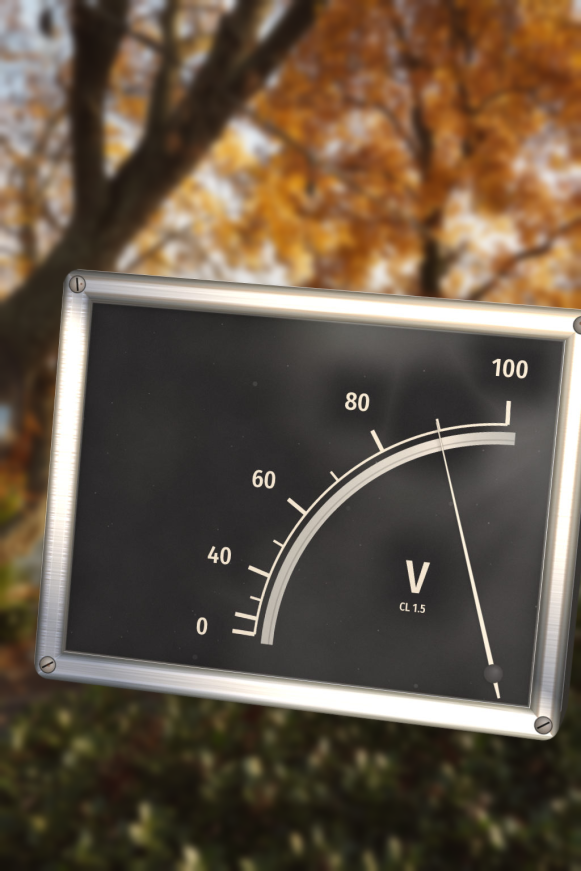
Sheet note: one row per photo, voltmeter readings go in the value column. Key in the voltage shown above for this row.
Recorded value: 90 V
